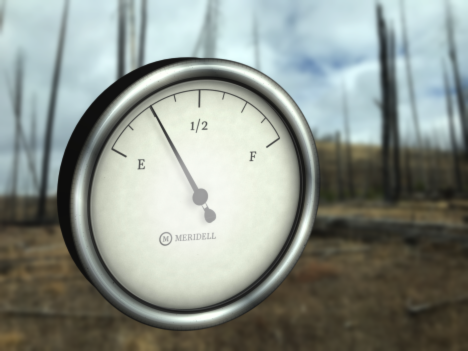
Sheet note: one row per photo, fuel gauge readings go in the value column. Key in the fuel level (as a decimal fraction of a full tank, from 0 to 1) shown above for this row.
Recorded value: 0.25
